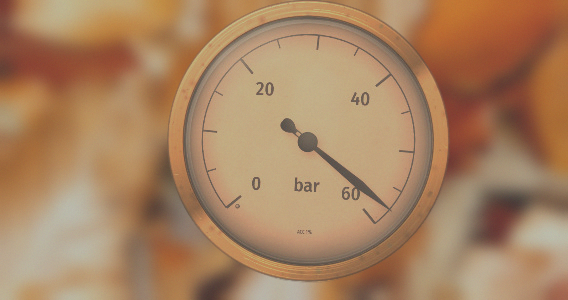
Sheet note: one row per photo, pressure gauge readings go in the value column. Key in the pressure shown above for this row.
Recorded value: 57.5 bar
